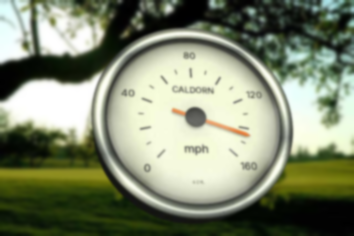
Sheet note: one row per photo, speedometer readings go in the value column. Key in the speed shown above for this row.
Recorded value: 145 mph
